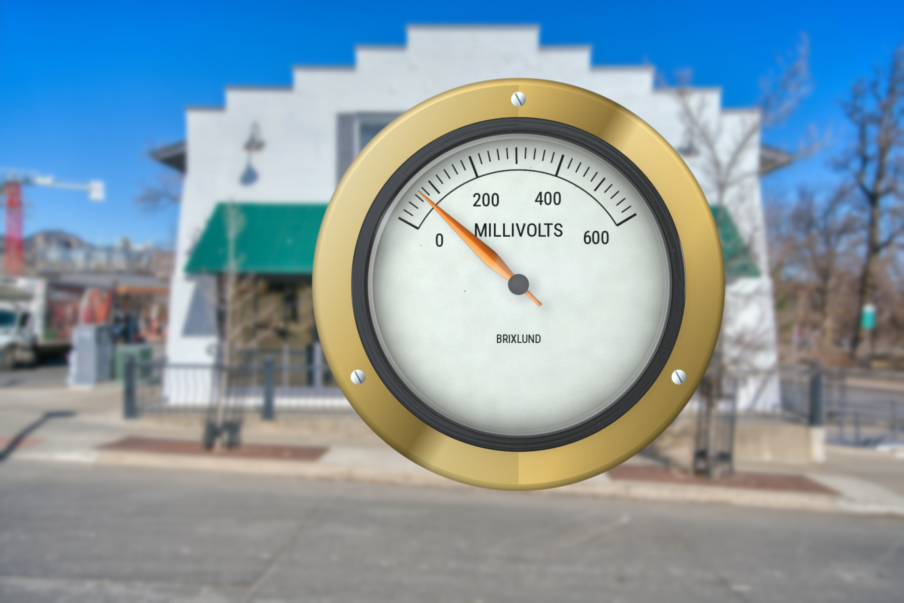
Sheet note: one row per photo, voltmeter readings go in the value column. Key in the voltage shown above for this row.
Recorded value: 70 mV
